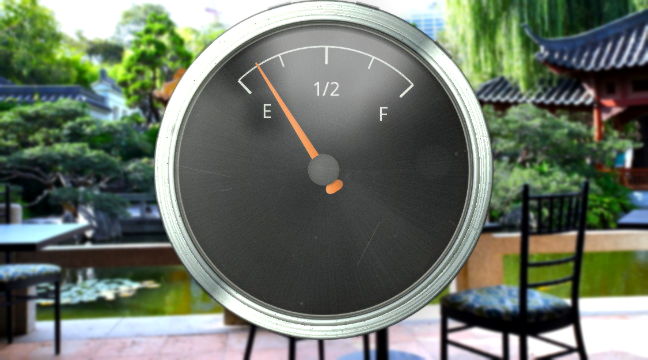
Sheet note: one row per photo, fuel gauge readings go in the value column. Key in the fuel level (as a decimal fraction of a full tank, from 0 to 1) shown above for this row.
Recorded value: 0.125
